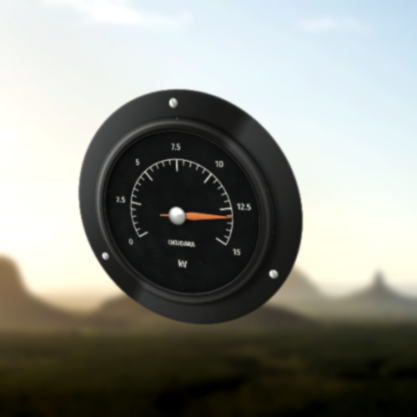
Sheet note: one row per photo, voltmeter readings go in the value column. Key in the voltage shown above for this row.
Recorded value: 13 kV
